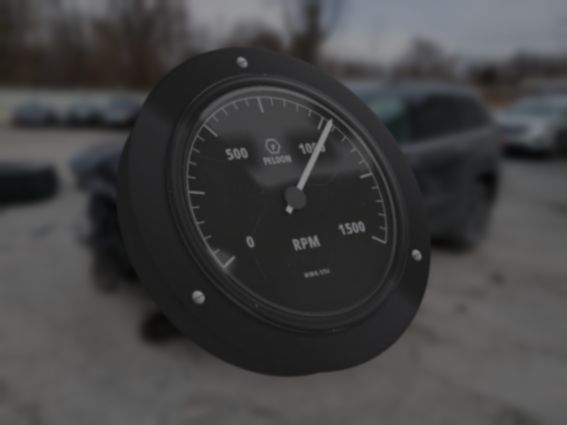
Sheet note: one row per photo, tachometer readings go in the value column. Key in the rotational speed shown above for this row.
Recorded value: 1025 rpm
